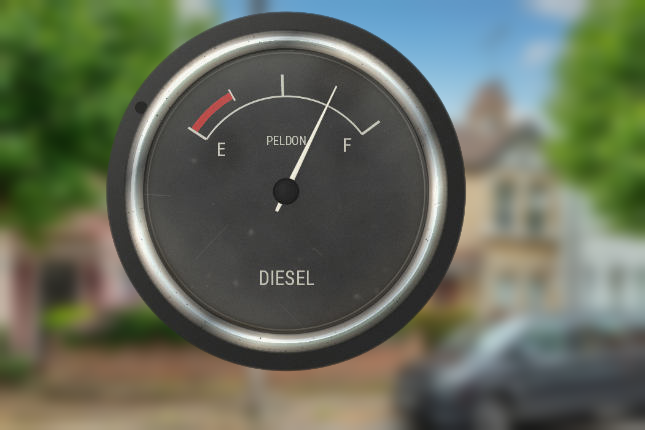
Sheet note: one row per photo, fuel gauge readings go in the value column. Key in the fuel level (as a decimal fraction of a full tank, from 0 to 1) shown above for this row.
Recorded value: 0.75
